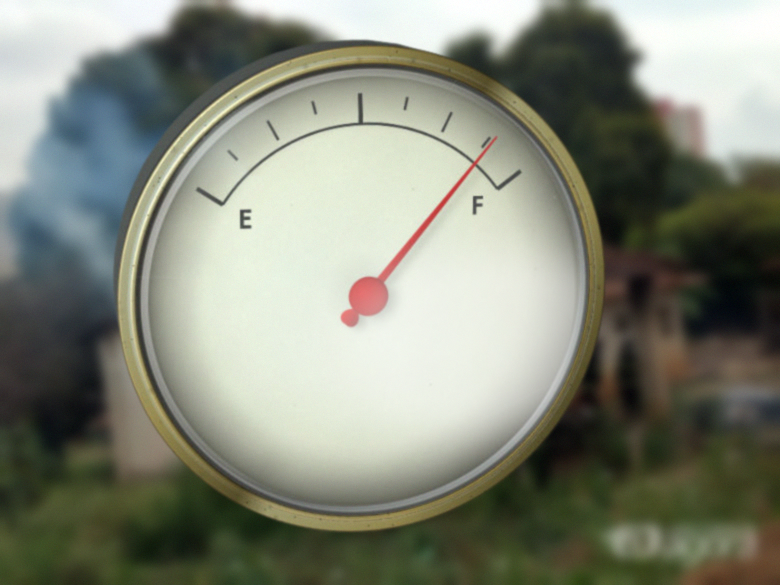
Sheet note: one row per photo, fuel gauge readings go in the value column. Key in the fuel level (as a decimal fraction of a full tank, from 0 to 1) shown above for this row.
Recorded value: 0.875
